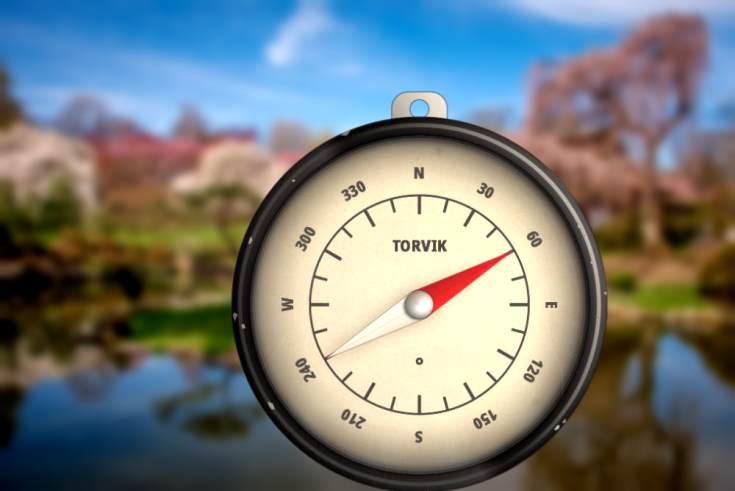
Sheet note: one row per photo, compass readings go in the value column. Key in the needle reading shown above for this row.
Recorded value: 60 °
